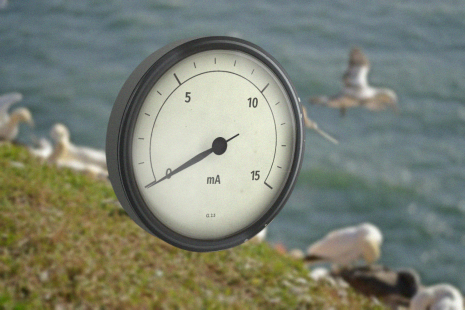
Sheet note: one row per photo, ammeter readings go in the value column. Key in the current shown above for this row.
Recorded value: 0 mA
